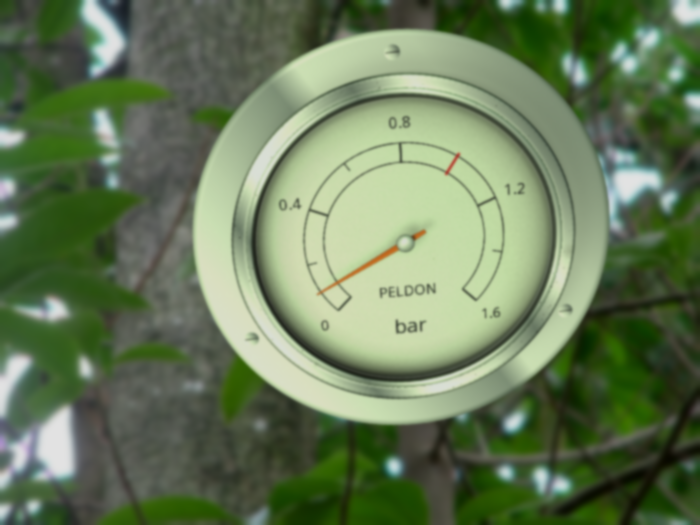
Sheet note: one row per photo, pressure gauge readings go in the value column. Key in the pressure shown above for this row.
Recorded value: 0.1 bar
